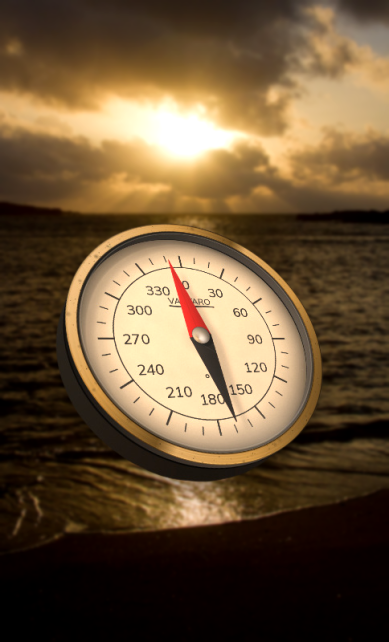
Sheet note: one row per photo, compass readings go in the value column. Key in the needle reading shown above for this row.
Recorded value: 350 °
